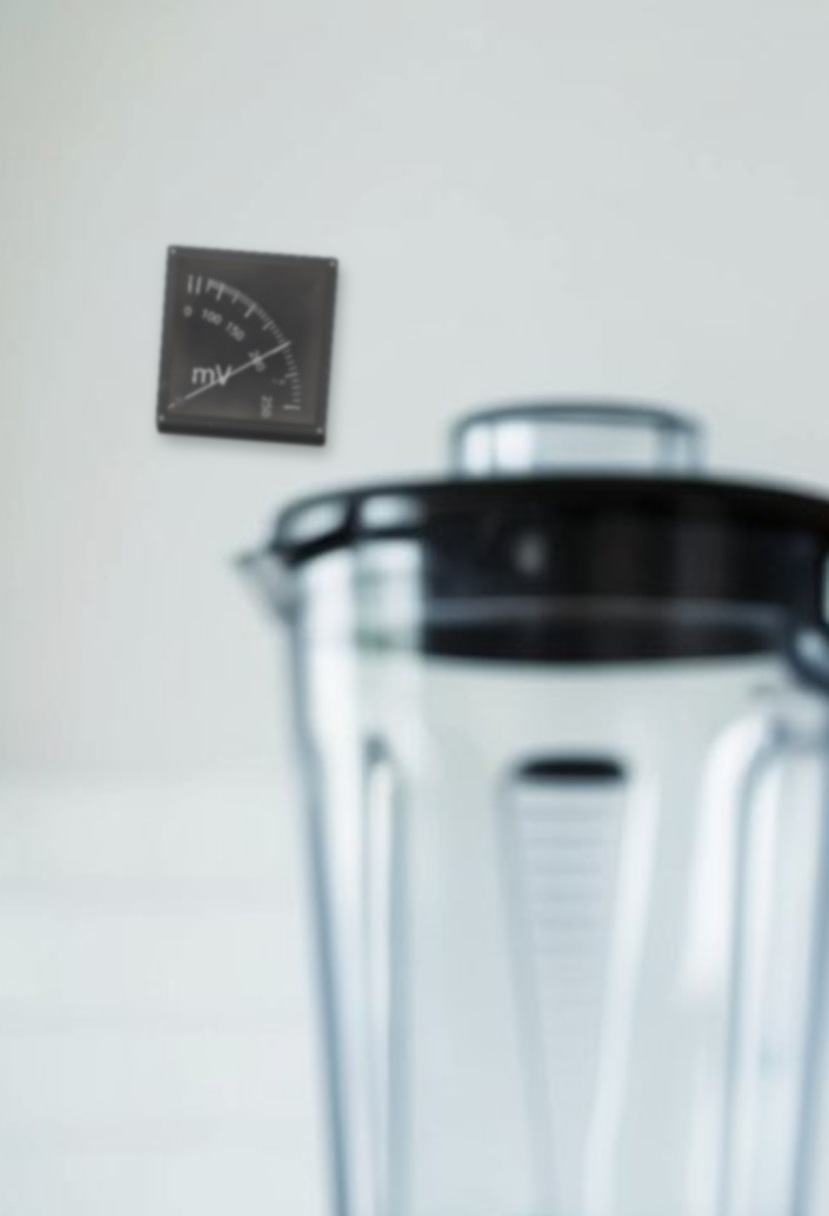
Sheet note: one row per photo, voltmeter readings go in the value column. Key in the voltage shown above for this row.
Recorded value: 200 mV
